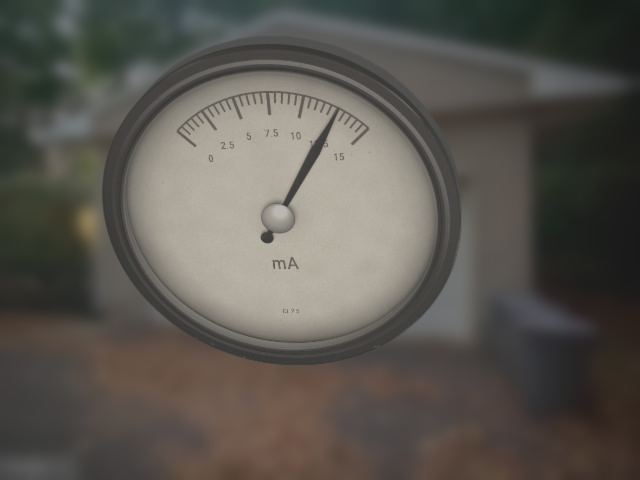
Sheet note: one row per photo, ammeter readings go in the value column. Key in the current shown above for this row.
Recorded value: 12.5 mA
